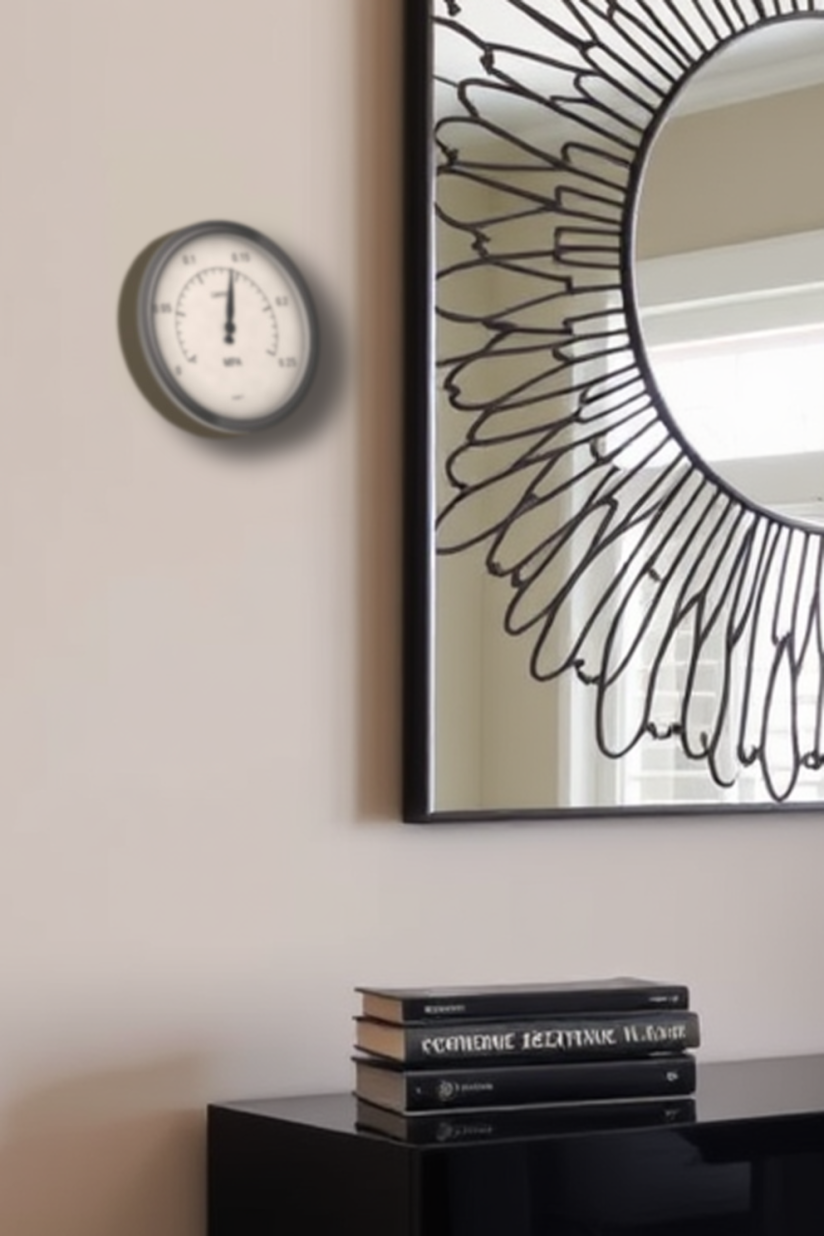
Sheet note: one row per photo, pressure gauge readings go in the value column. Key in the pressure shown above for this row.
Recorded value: 0.14 MPa
